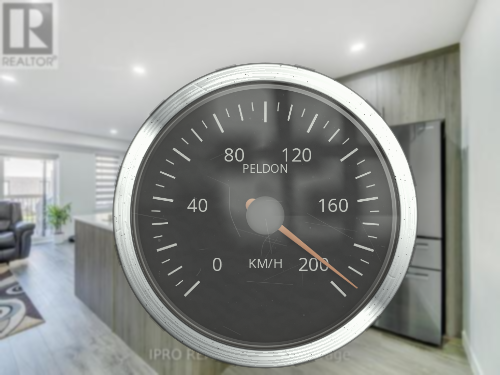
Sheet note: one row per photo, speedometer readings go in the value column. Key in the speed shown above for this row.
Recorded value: 195 km/h
